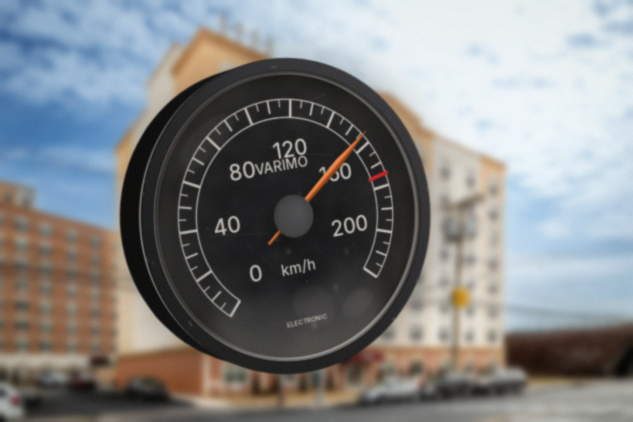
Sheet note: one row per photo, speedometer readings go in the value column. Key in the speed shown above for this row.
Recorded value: 155 km/h
